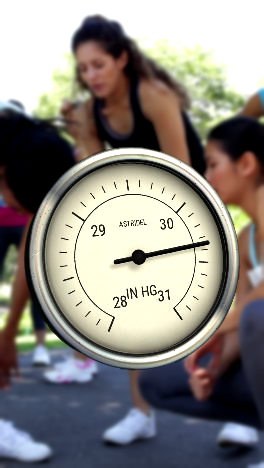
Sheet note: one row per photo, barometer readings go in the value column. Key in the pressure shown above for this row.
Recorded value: 30.35 inHg
